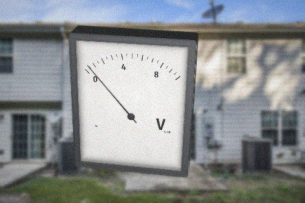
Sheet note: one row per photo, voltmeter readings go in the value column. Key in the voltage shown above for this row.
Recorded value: 0.5 V
